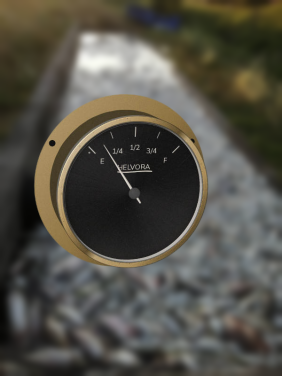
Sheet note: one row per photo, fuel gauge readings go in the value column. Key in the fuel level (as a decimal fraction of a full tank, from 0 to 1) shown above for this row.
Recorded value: 0.125
